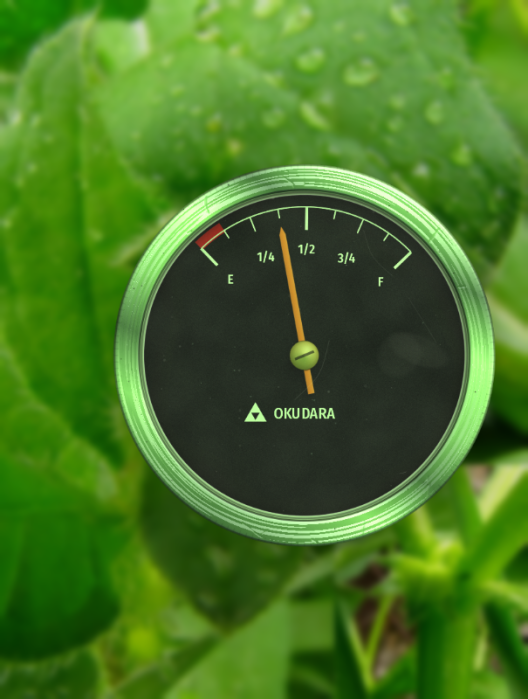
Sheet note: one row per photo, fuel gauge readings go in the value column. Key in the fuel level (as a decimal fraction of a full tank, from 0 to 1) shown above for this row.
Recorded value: 0.375
